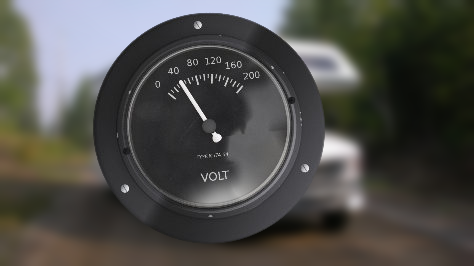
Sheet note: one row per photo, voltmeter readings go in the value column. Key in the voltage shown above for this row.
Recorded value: 40 V
